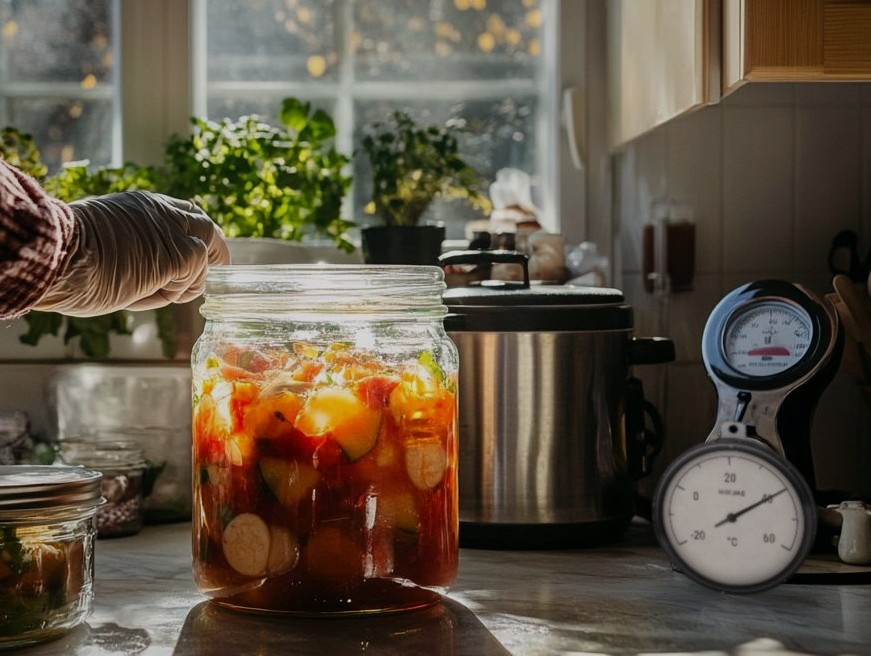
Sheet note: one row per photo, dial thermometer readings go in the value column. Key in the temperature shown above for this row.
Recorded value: 40 °C
